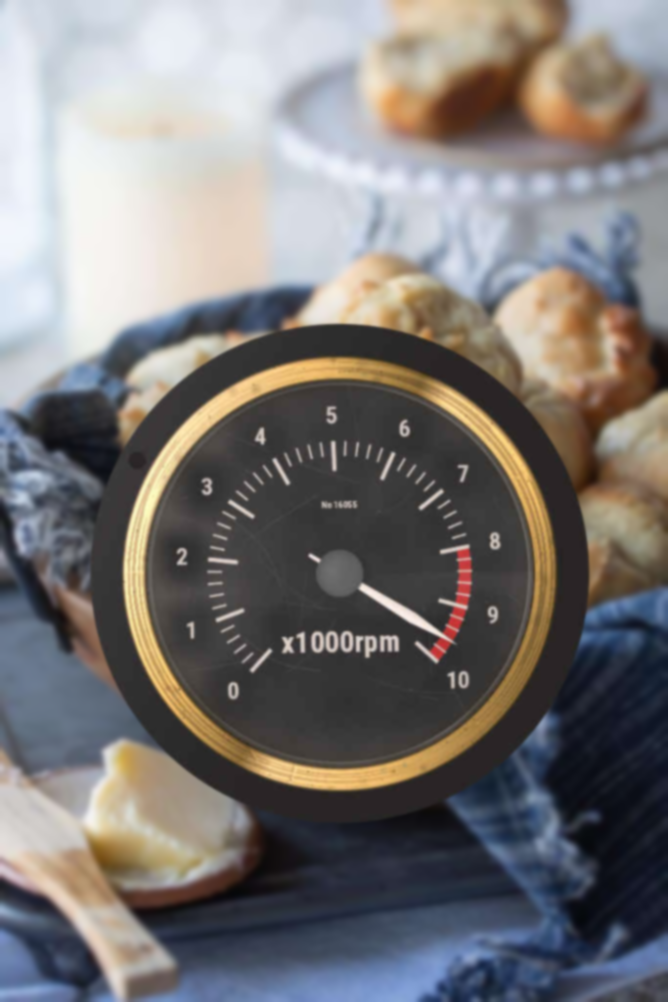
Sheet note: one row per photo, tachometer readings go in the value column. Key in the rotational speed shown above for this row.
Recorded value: 9600 rpm
